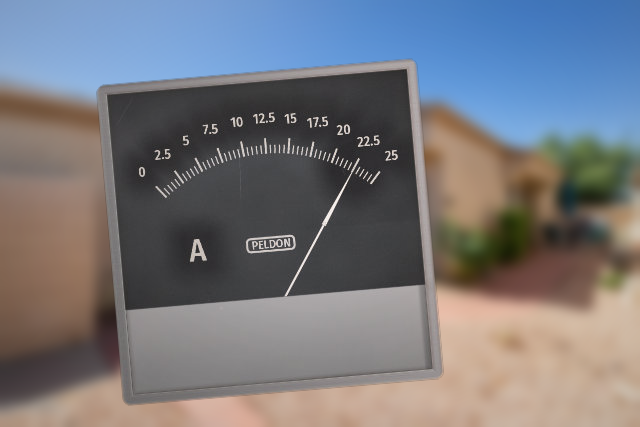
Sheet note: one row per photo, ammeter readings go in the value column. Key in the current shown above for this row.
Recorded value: 22.5 A
